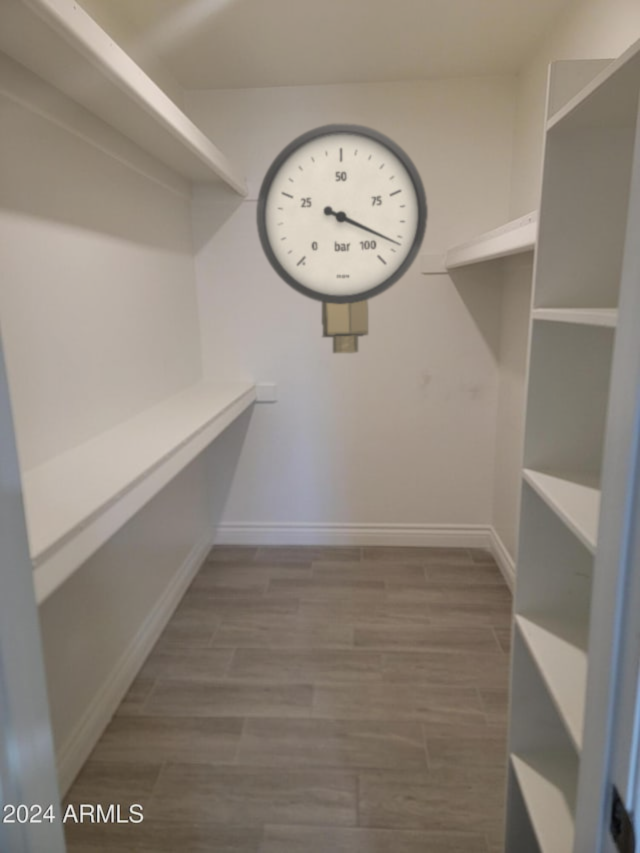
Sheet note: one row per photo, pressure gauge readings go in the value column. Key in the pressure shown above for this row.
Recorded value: 92.5 bar
